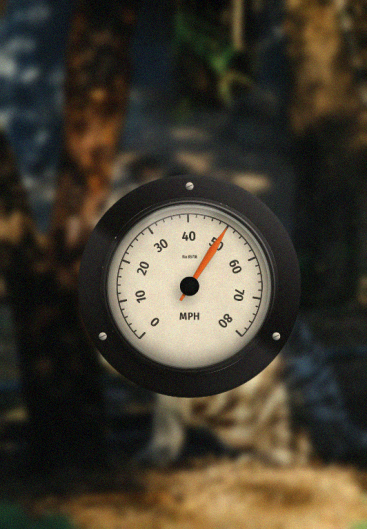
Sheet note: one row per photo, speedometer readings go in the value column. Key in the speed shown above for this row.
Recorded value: 50 mph
